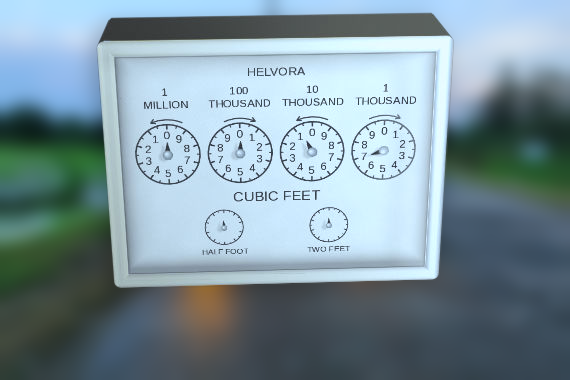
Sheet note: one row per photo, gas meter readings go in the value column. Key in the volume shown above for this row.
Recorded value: 700 ft³
